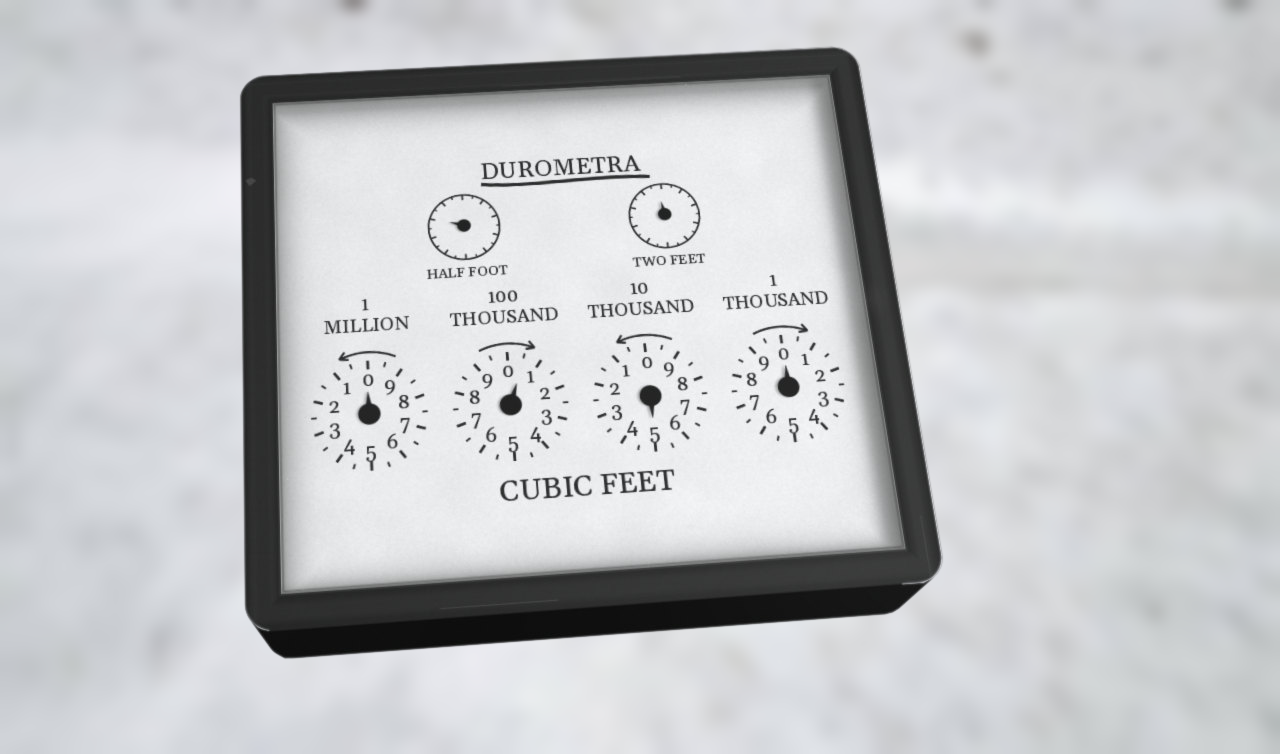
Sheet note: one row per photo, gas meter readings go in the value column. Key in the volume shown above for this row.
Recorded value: 5000 ft³
